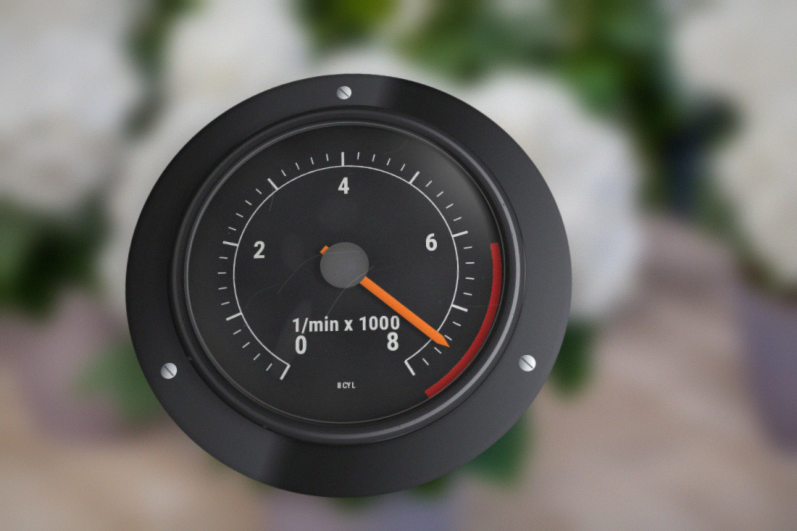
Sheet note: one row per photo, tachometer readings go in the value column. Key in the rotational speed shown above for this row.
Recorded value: 7500 rpm
